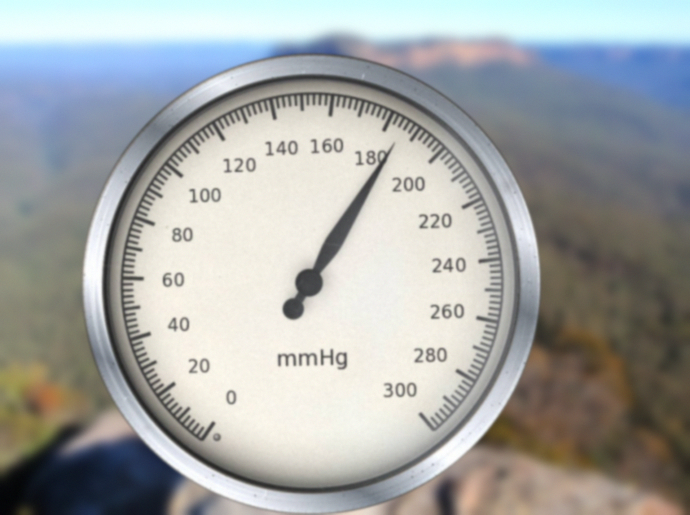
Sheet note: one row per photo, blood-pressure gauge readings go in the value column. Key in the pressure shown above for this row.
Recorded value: 186 mmHg
